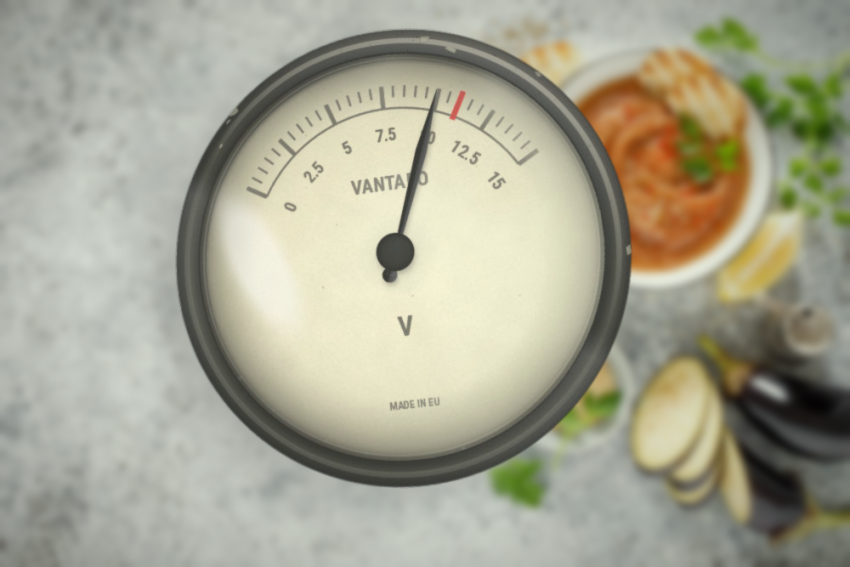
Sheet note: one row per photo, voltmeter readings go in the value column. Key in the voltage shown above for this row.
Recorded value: 10 V
